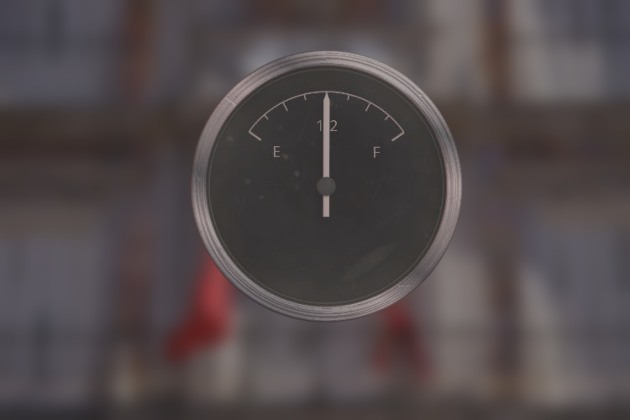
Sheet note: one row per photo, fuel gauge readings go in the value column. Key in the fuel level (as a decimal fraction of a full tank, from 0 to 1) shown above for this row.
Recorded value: 0.5
